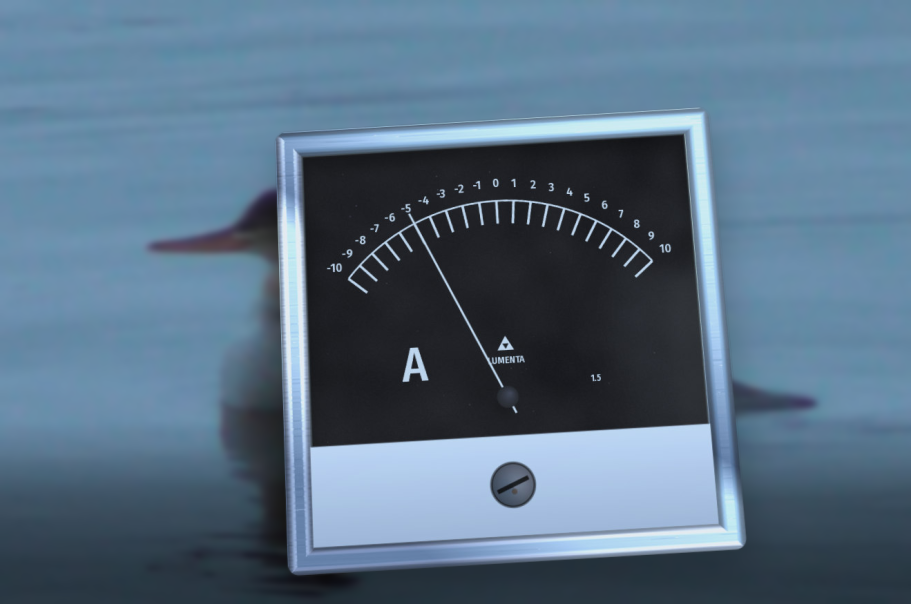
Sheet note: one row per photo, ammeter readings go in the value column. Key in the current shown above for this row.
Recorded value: -5 A
